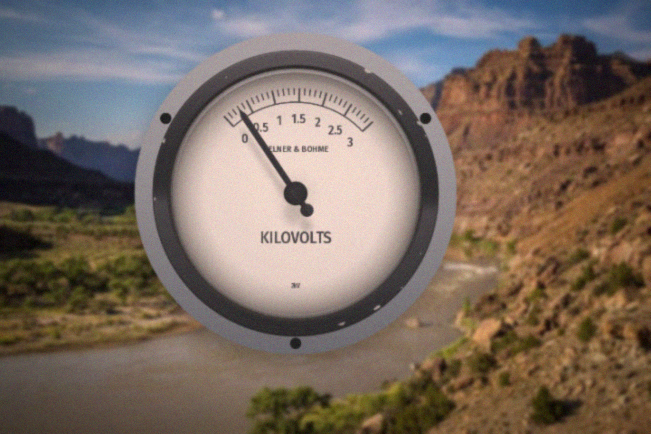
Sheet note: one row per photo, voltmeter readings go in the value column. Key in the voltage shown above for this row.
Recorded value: 0.3 kV
